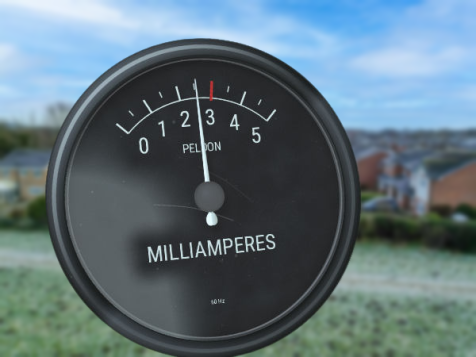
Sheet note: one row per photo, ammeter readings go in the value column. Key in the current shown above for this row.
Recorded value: 2.5 mA
